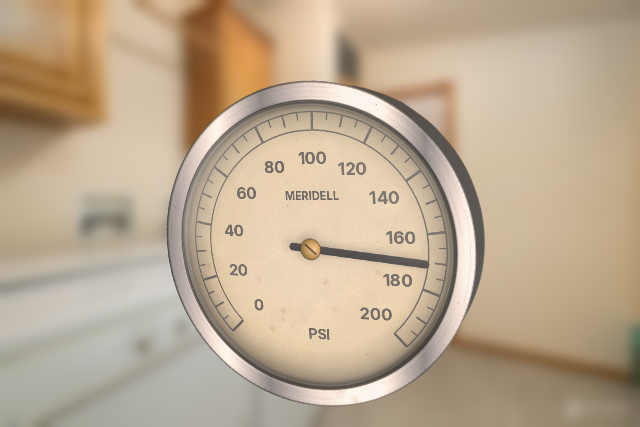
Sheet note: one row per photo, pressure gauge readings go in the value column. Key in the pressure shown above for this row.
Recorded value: 170 psi
